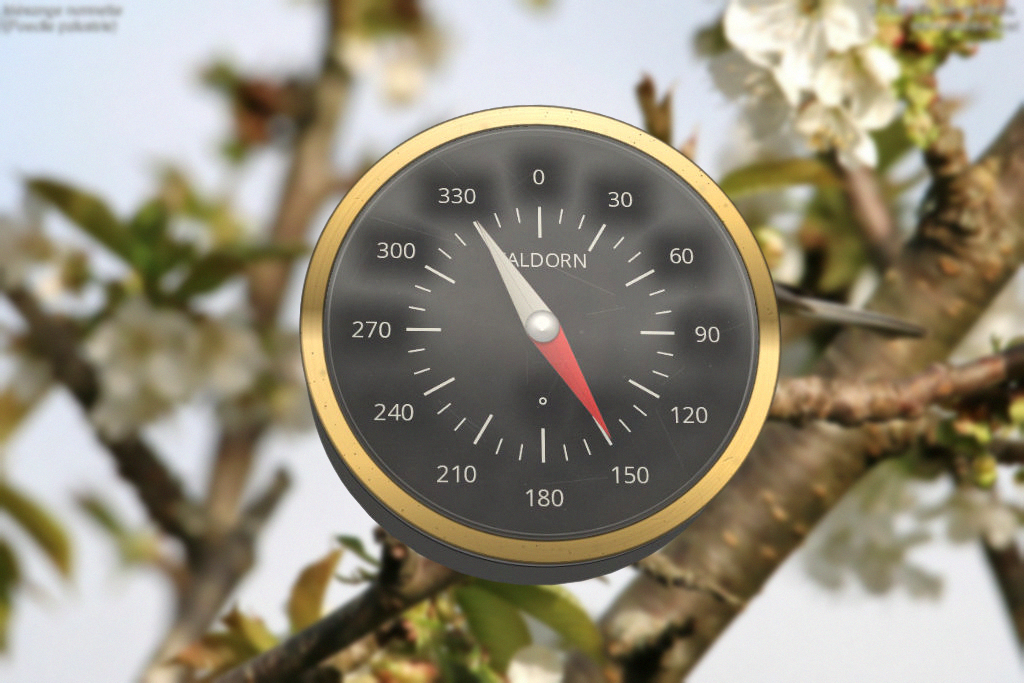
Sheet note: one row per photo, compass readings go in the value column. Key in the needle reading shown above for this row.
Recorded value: 150 °
